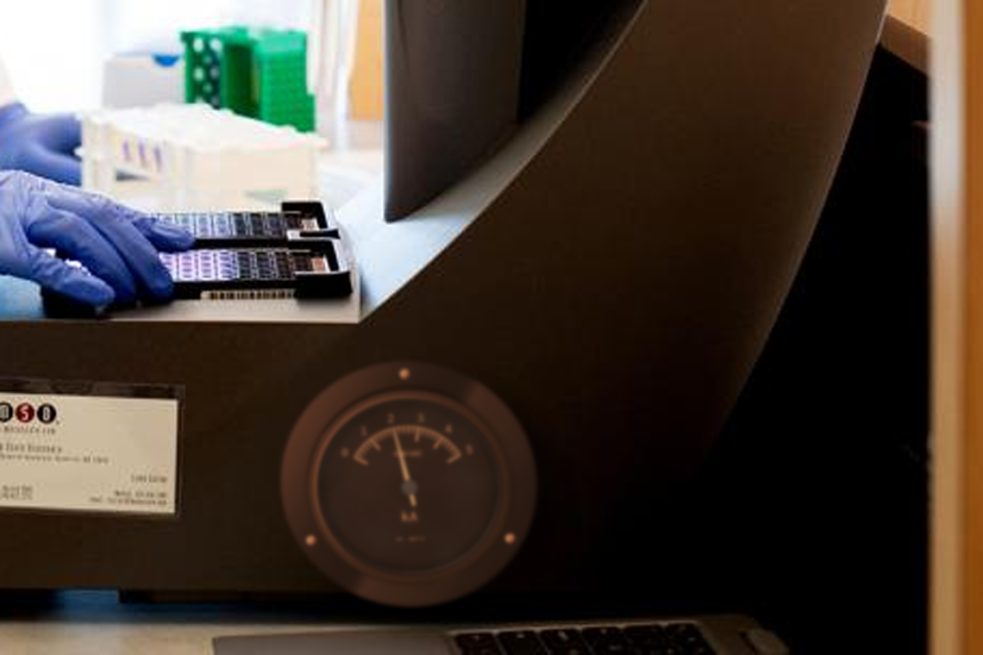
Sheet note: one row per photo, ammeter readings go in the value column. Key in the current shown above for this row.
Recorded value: 2 kA
